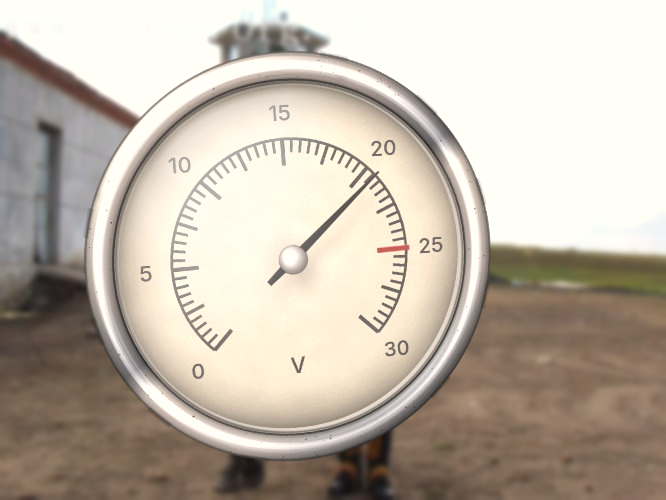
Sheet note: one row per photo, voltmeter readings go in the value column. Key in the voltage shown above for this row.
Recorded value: 20.5 V
